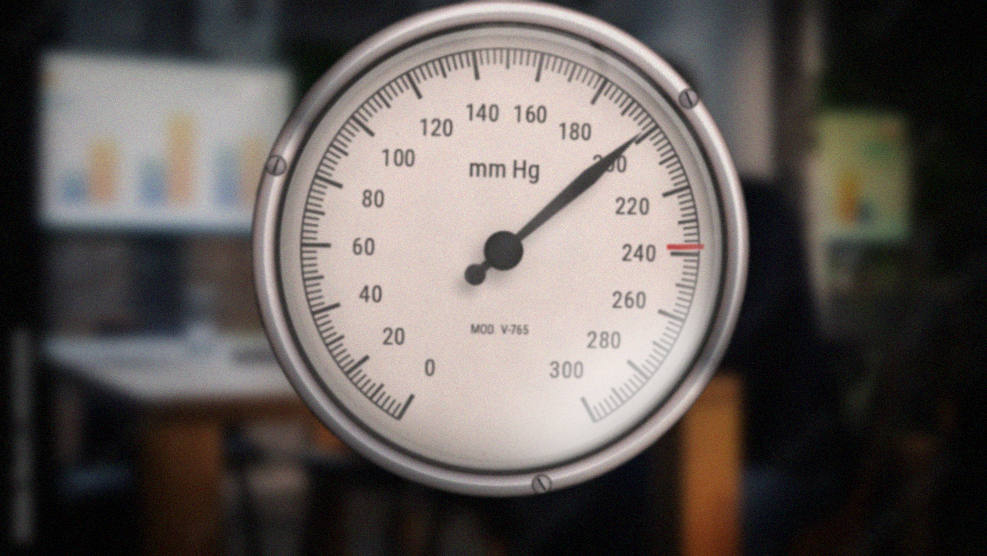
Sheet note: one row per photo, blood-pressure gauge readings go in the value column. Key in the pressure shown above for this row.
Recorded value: 198 mmHg
